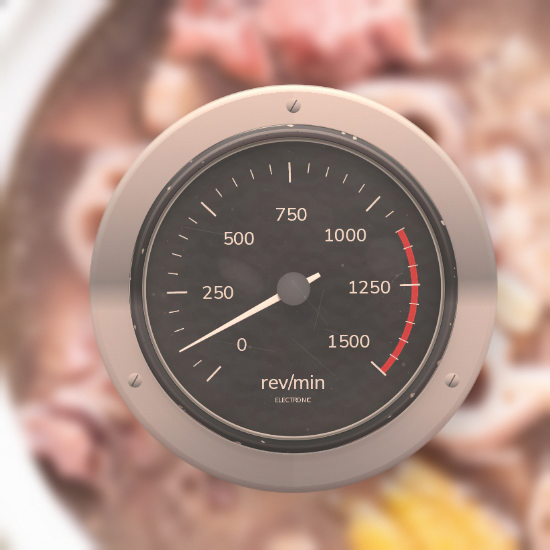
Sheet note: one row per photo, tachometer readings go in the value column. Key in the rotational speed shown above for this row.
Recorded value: 100 rpm
